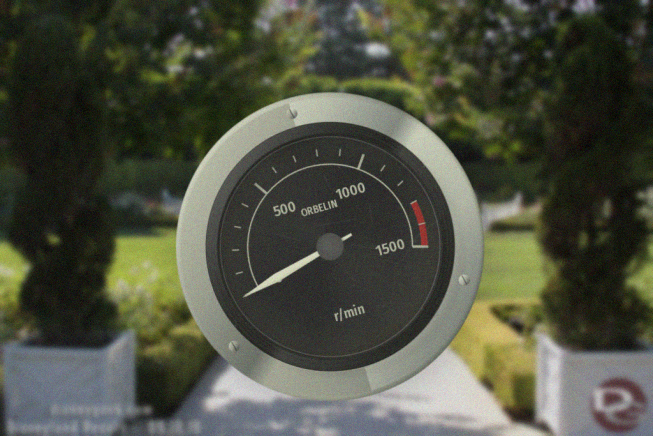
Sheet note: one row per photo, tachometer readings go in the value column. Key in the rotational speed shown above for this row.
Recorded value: 0 rpm
